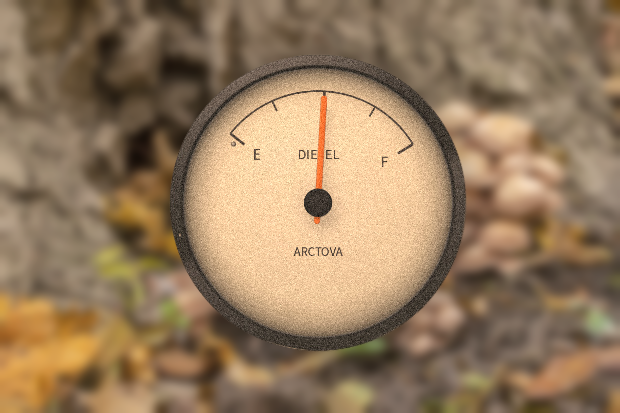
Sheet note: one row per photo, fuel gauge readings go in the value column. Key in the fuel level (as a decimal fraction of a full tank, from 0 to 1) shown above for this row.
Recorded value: 0.5
